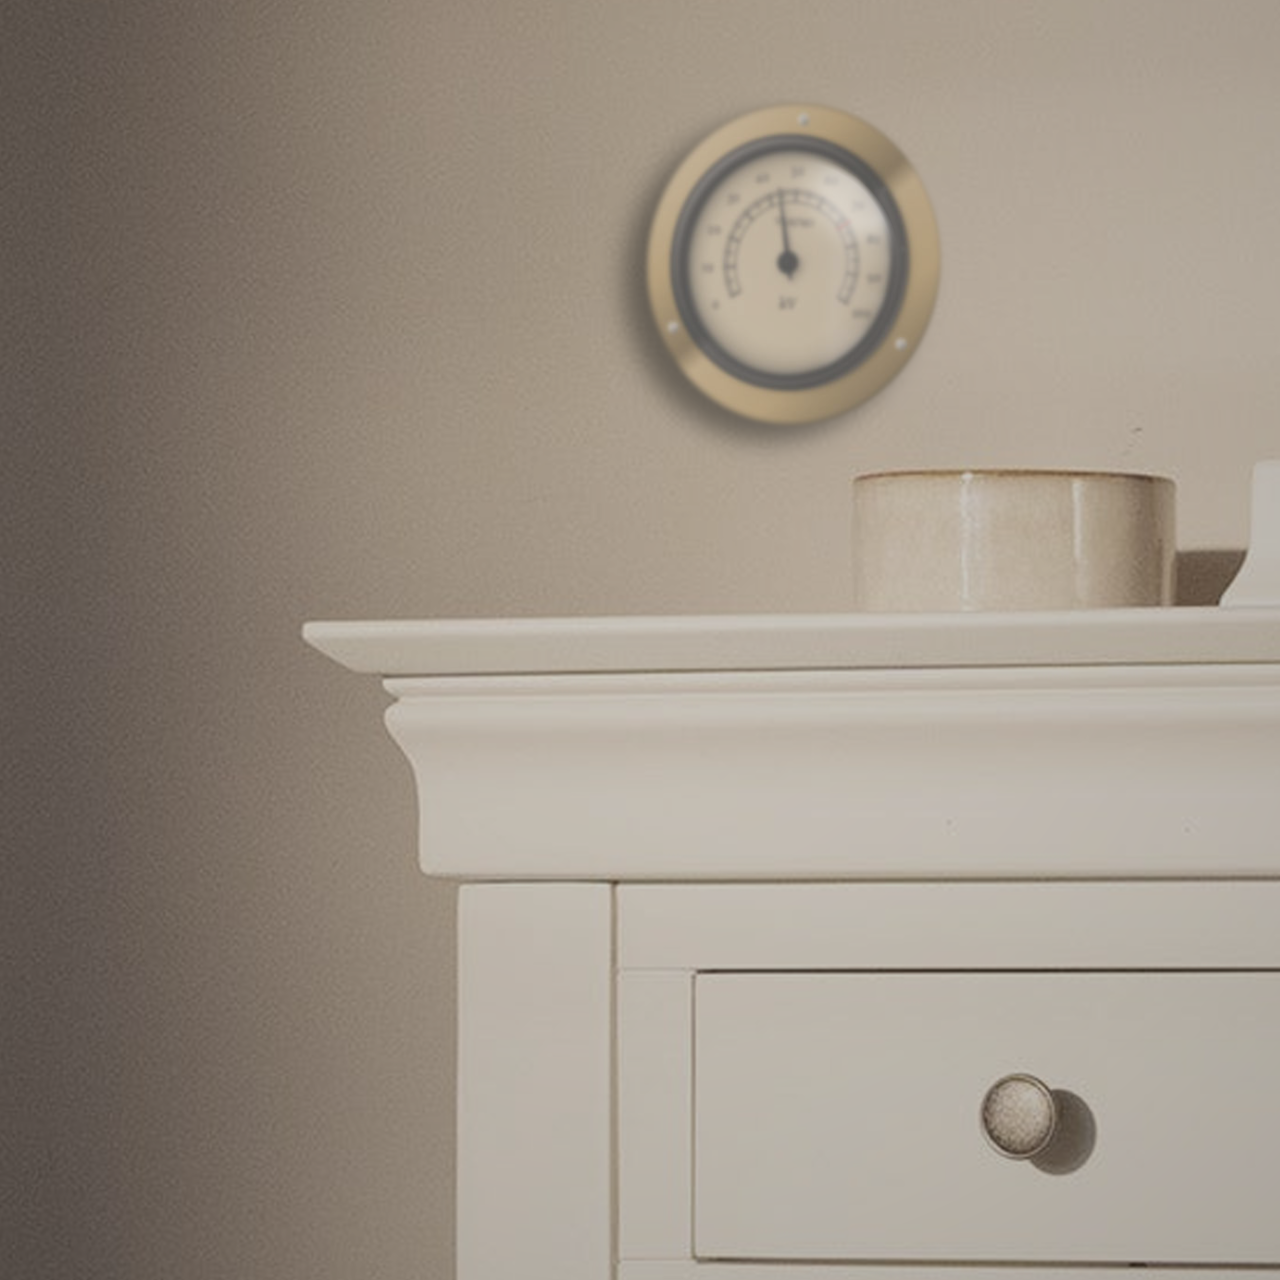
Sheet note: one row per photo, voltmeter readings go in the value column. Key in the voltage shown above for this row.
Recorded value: 45 kV
